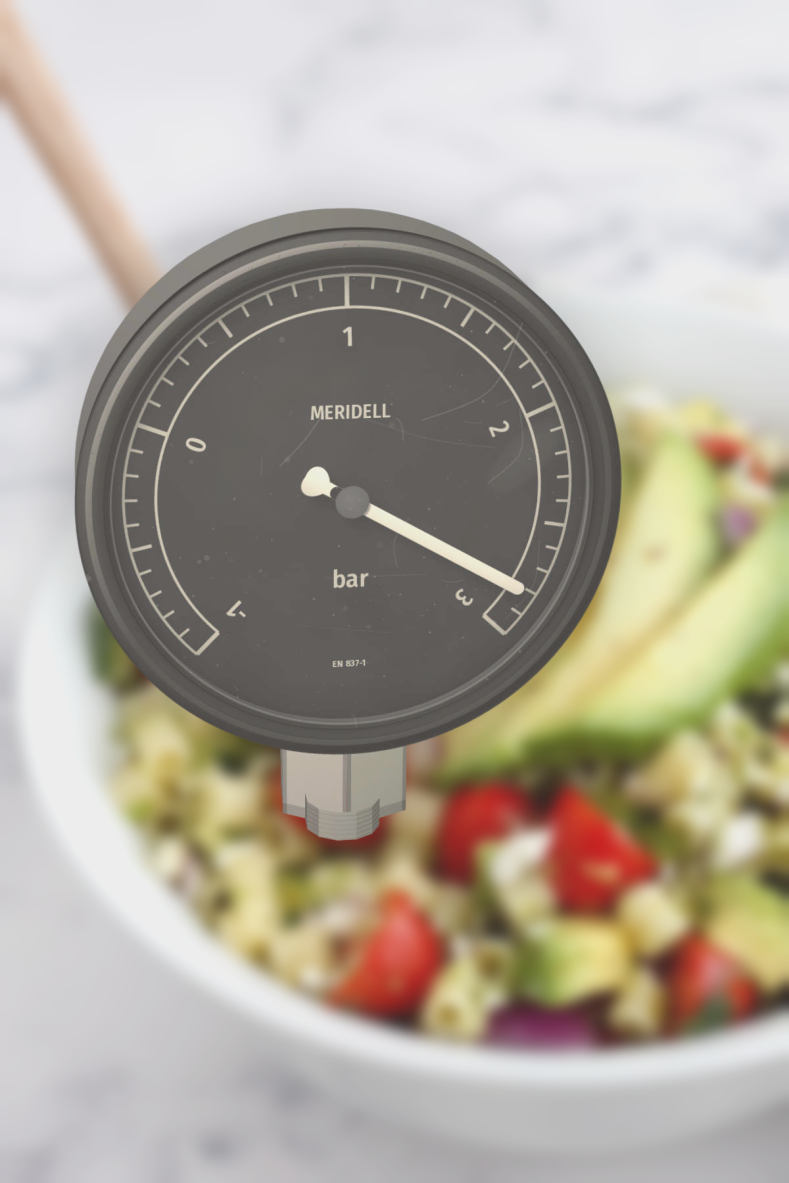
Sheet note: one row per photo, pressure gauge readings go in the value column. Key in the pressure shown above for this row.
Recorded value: 2.8 bar
